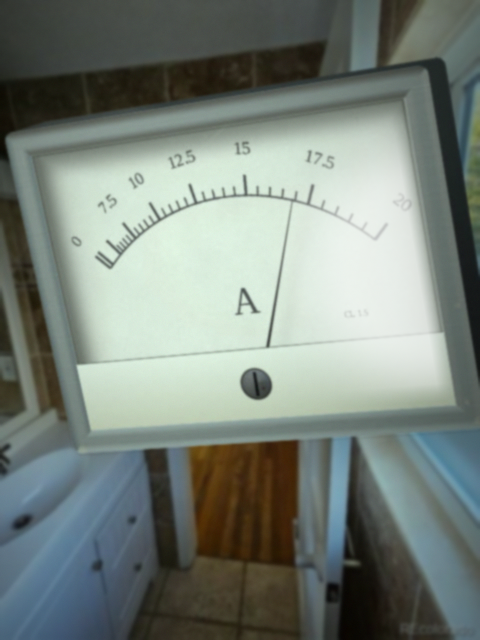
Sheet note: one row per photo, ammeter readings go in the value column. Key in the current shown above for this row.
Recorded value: 17 A
